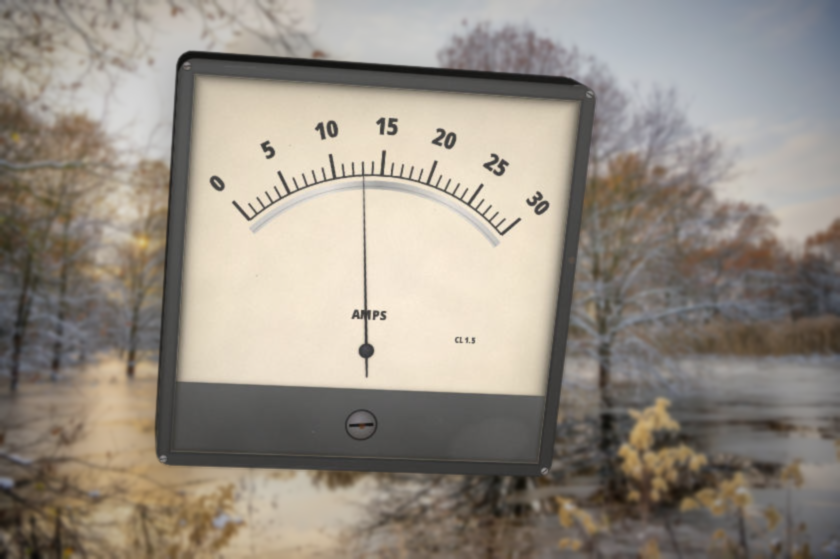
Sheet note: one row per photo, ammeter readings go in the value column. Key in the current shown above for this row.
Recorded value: 13 A
